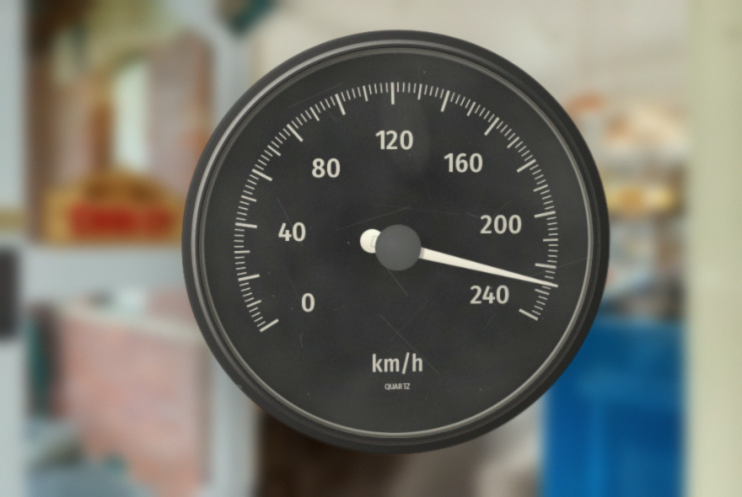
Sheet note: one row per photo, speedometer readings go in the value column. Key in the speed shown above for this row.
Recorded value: 226 km/h
